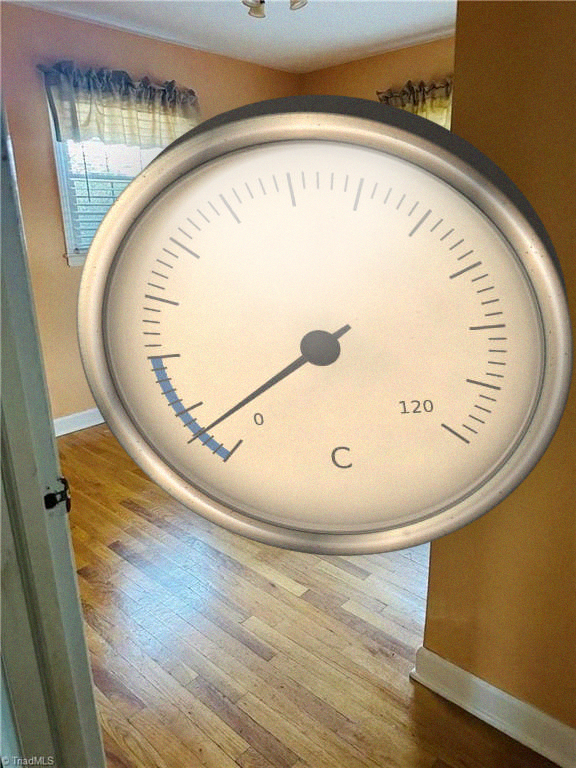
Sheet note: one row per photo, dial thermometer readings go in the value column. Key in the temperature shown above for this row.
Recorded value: 6 °C
